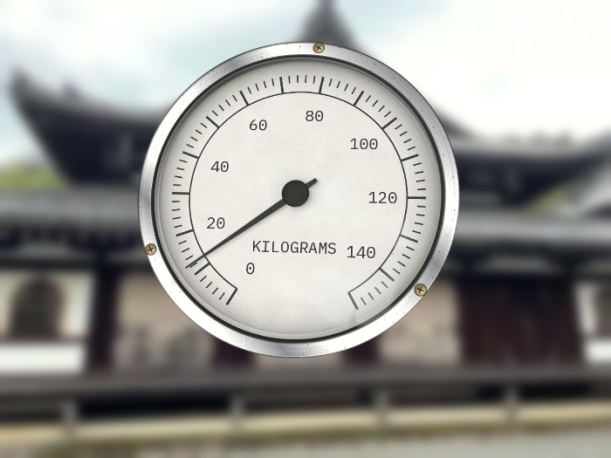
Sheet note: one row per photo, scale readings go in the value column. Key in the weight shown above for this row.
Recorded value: 12 kg
